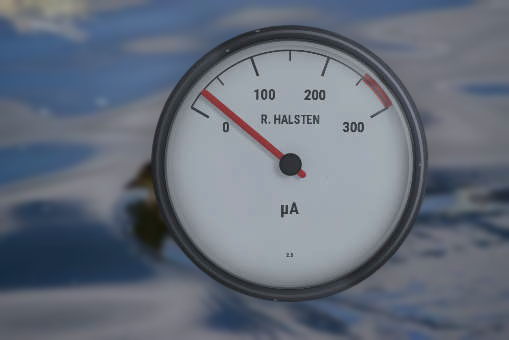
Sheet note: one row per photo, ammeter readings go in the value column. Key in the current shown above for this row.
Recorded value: 25 µA
